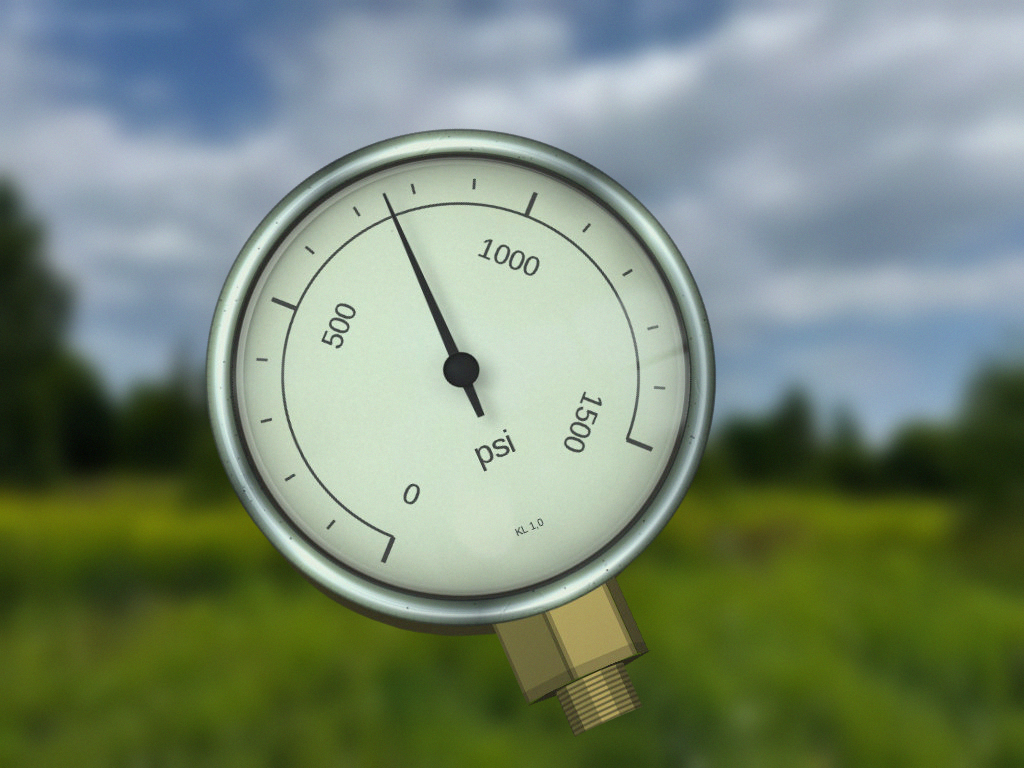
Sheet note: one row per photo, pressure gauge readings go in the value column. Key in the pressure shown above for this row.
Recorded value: 750 psi
